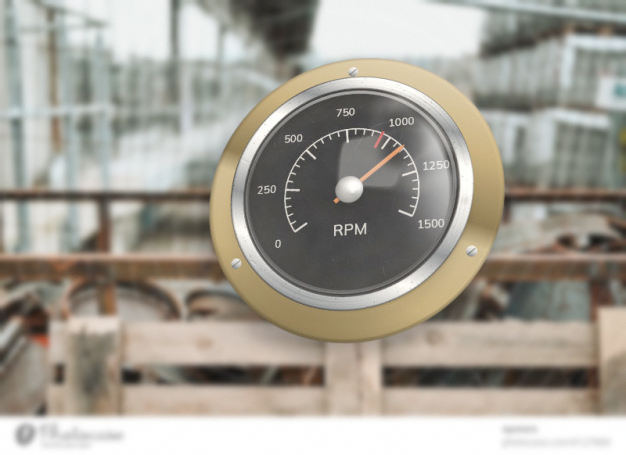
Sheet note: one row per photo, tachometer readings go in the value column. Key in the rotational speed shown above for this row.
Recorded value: 1100 rpm
